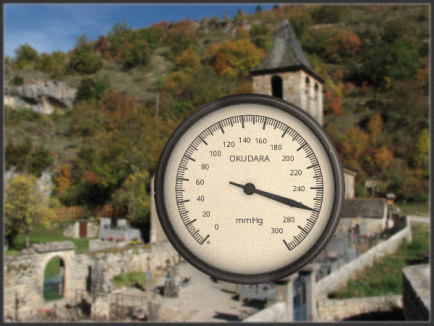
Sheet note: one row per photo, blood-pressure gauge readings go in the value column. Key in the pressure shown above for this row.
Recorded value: 260 mmHg
